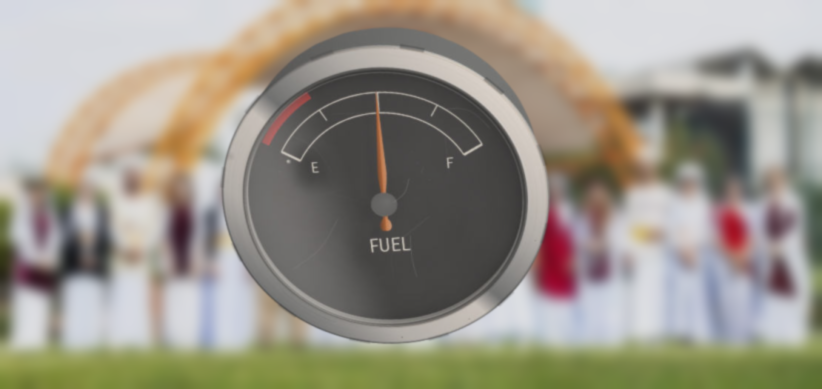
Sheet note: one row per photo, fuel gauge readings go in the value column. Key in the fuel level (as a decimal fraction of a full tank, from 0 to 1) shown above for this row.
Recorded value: 0.5
